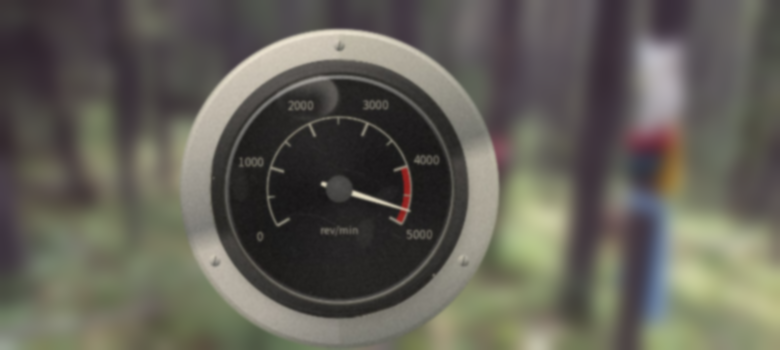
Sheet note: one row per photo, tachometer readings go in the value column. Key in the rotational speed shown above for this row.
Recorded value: 4750 rpm
